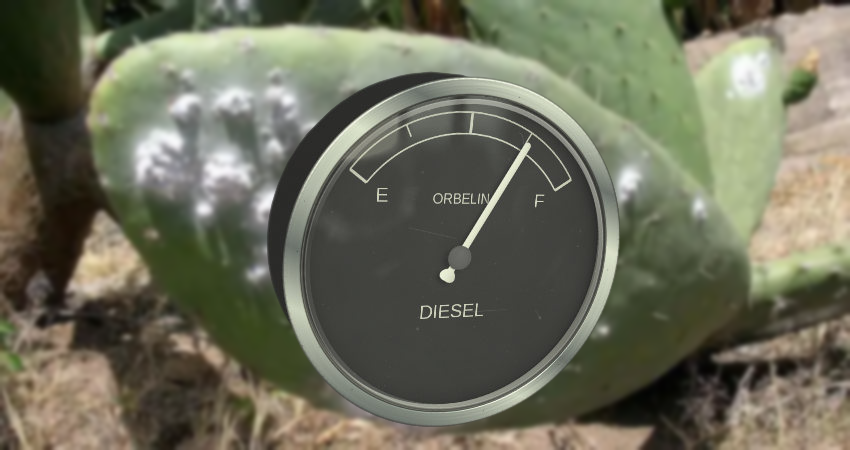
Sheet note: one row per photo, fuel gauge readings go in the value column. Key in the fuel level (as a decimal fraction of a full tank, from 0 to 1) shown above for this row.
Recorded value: 0.75
